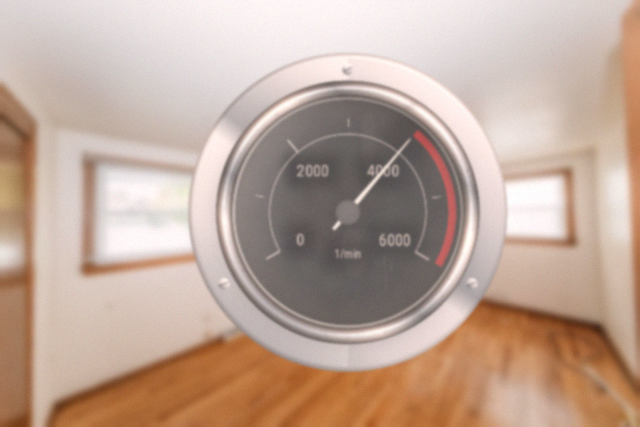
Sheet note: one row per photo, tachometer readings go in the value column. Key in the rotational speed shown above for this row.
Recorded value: 4000 rpm
